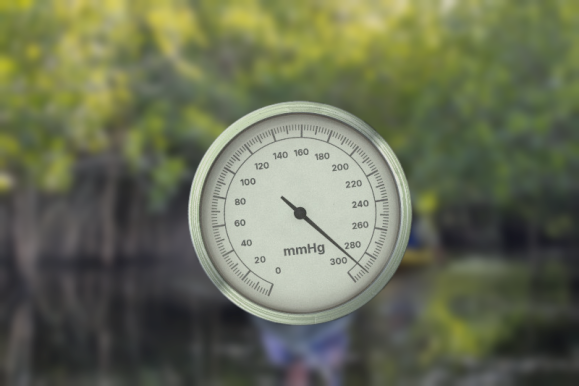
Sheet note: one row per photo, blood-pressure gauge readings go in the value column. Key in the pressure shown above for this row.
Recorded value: 290 mmHg
